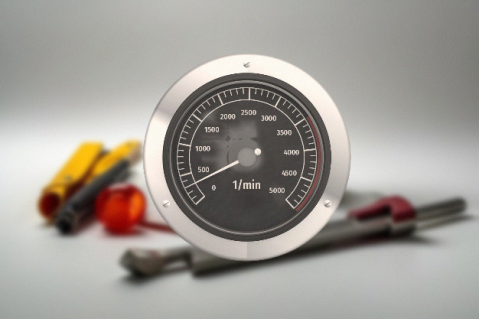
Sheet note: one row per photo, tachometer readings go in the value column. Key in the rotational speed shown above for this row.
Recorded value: 300 rpm
